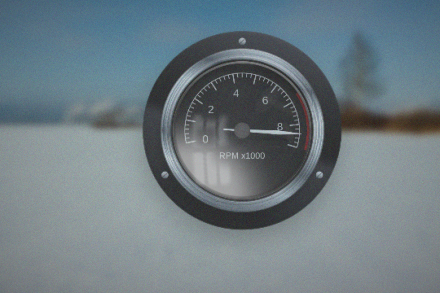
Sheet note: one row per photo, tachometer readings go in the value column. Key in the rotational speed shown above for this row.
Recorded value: 8400 rpm
